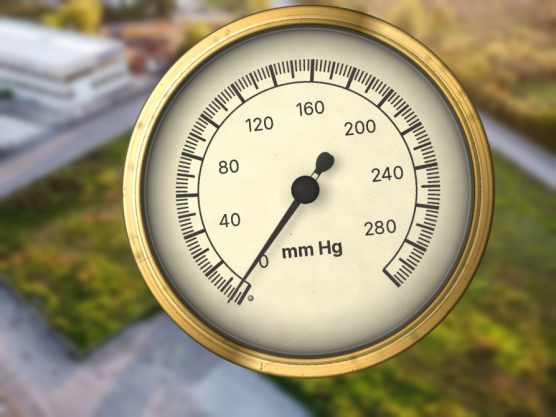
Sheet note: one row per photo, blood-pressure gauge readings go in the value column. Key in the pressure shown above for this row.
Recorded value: 4 mmHg
